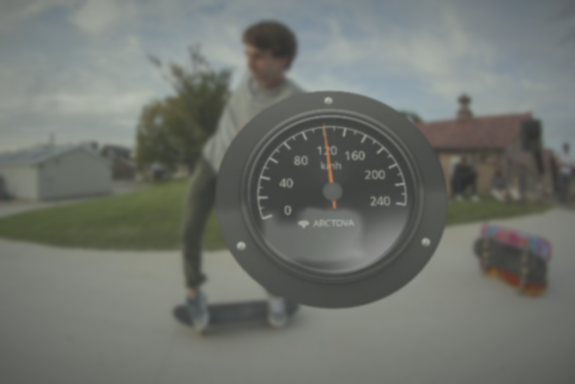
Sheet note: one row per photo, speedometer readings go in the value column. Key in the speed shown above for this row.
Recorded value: 120 km/h
